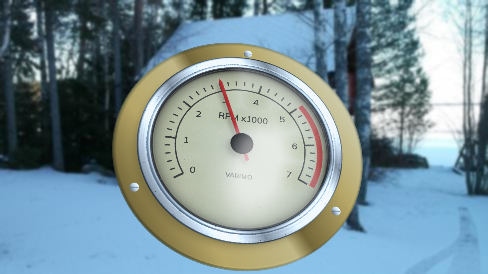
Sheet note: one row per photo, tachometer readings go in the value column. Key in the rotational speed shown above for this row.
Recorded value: 3000 rpm
